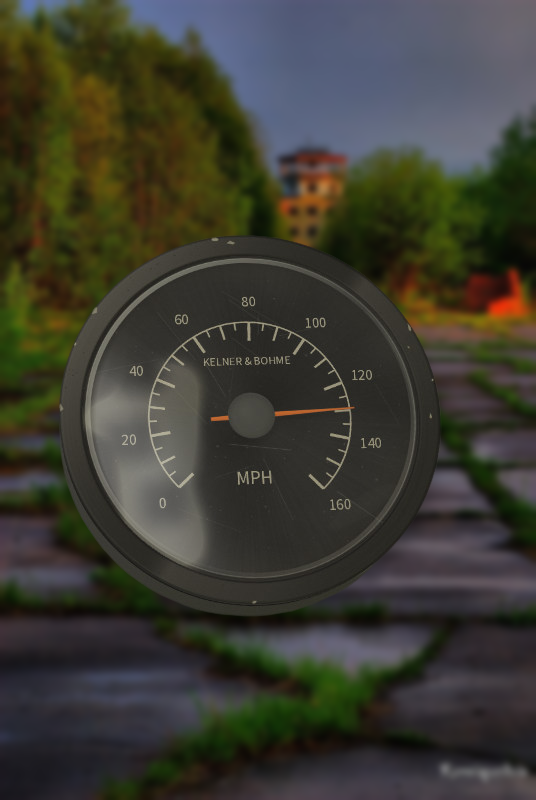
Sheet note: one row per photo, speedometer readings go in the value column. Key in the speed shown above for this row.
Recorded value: 130 mph
